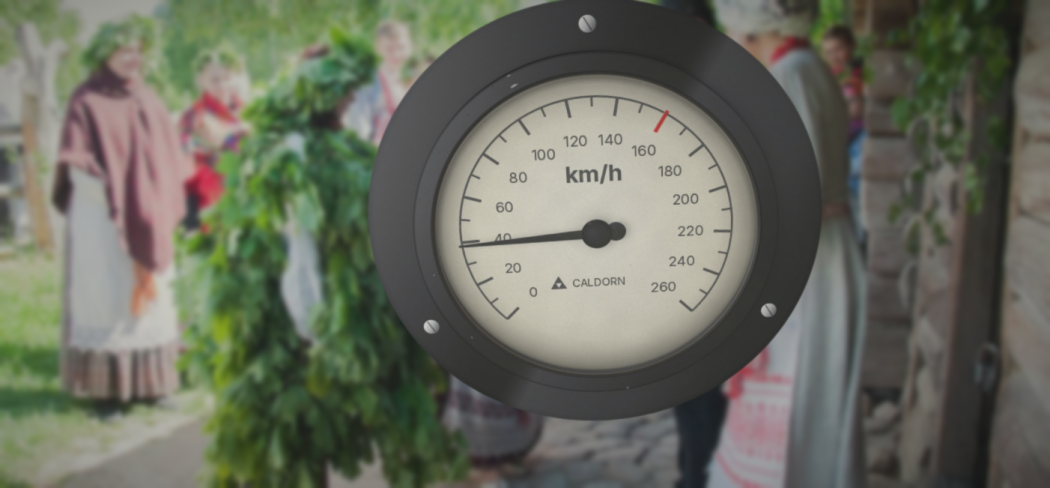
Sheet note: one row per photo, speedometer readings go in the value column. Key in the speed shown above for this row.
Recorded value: 40 km/h
